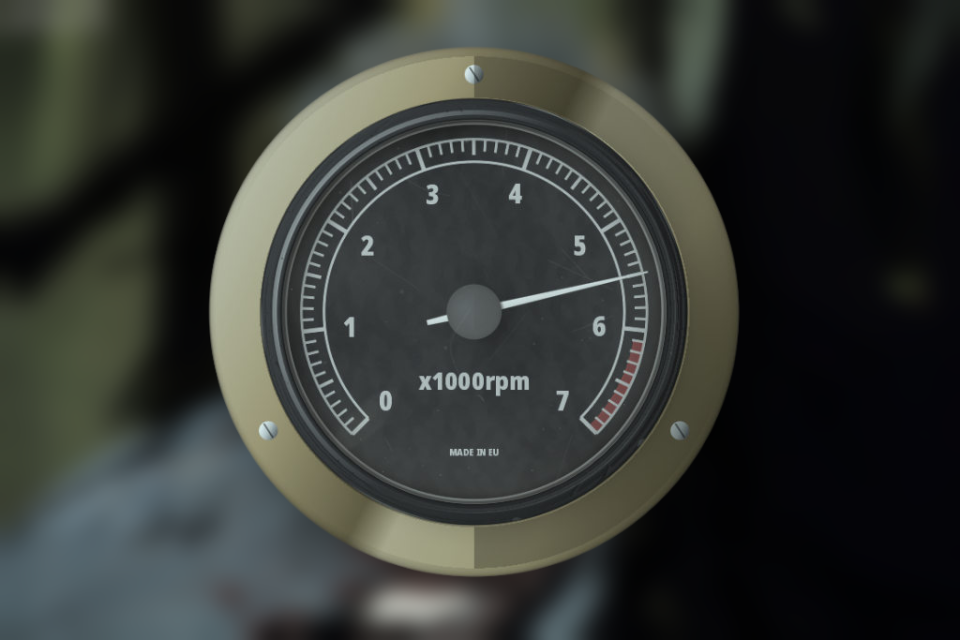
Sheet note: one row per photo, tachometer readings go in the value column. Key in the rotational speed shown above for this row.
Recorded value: 5500 rpm
